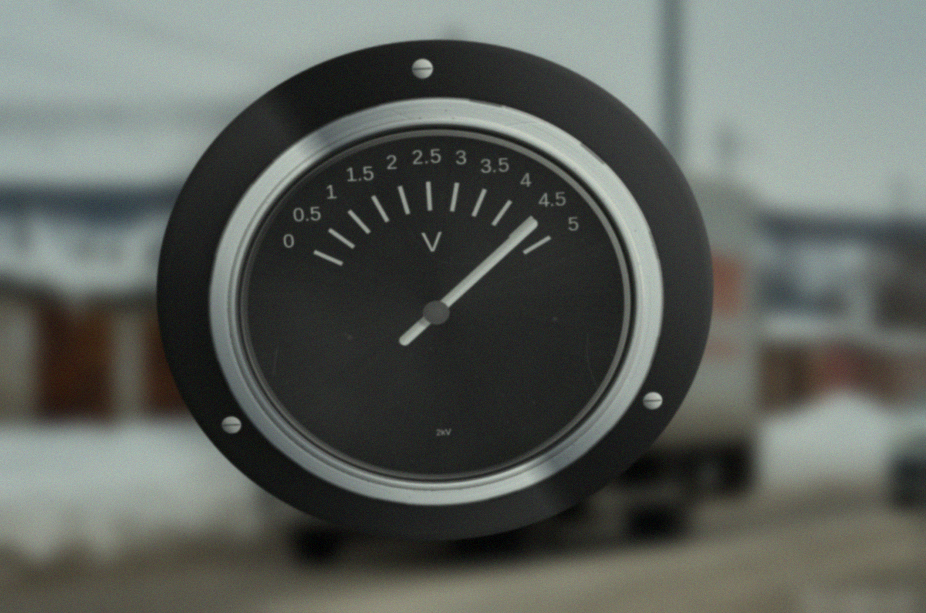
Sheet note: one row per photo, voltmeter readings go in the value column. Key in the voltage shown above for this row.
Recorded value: 4.5 V
